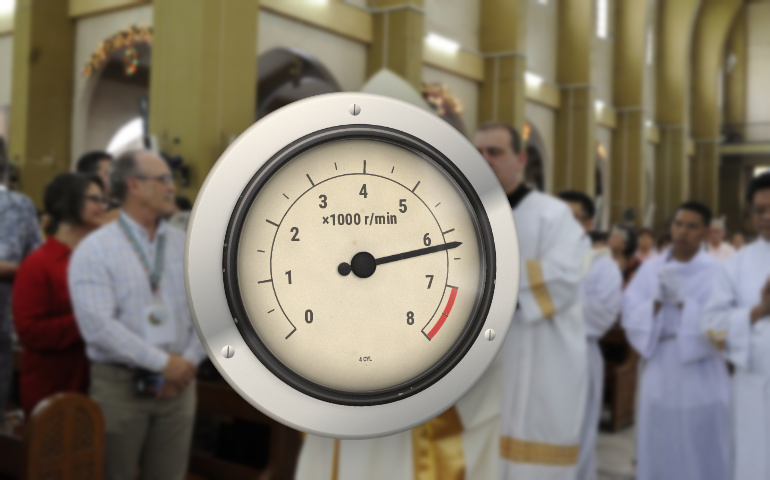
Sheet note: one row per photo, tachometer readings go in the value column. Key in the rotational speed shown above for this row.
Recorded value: 6250 rpm
